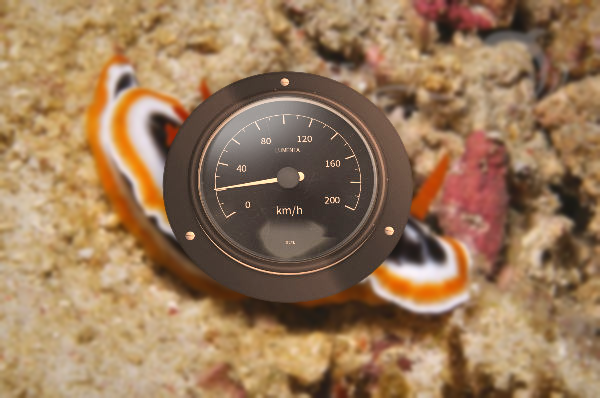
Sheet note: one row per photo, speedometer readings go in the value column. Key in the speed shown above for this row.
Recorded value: 20 km/h
